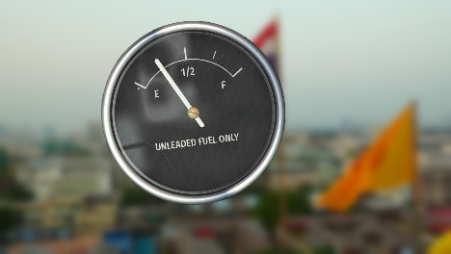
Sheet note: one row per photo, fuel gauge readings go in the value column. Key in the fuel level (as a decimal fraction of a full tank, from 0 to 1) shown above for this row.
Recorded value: 0.25
